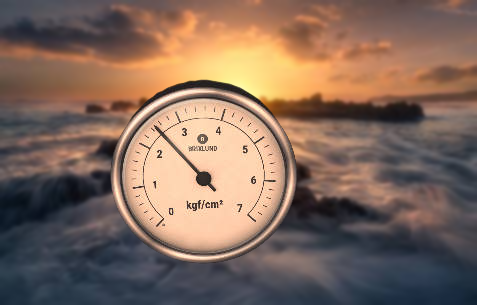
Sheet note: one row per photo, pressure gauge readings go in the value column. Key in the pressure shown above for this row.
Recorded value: 2.5 kg/cm²
